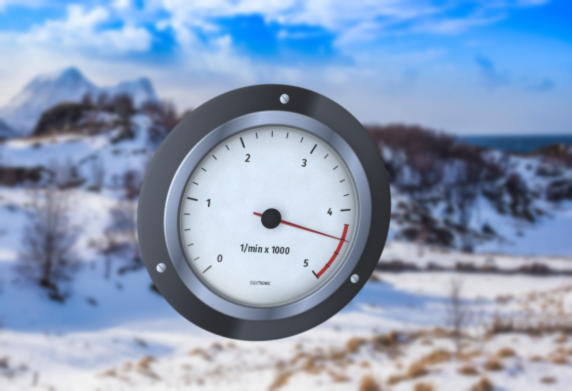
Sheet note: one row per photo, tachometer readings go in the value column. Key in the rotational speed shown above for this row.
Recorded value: 4400 rpm
